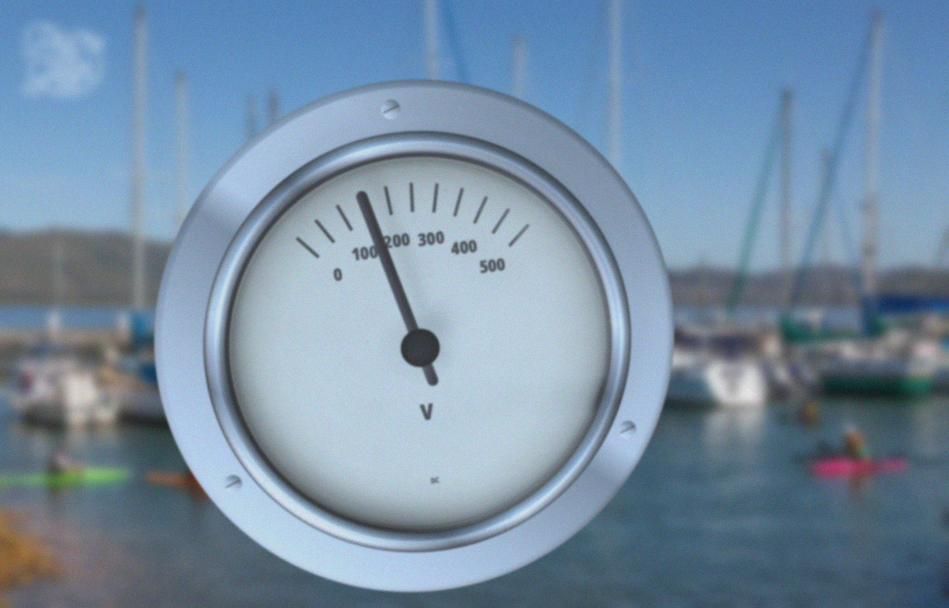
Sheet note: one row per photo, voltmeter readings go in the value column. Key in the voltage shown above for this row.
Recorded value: 150 V
